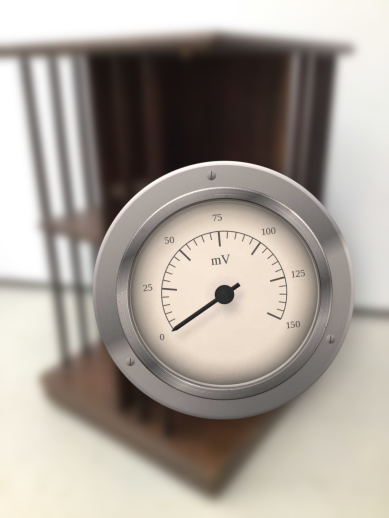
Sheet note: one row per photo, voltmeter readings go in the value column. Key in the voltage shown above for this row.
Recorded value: 0 mV
